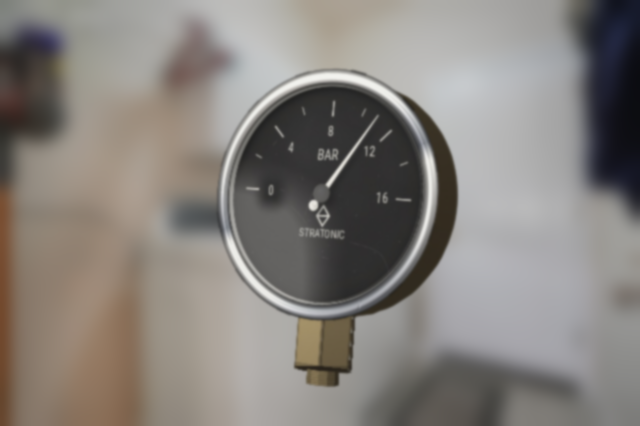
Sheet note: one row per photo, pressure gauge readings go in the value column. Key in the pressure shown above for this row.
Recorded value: 11 bar
